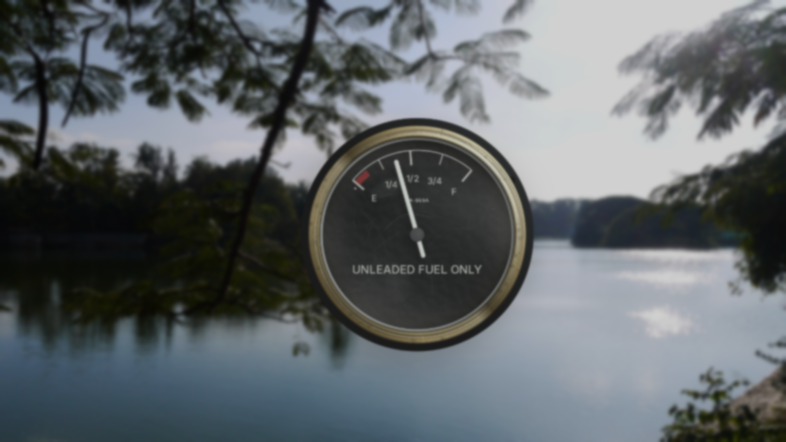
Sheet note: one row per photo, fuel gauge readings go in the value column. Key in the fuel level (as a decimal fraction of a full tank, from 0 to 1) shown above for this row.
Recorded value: 0.375
